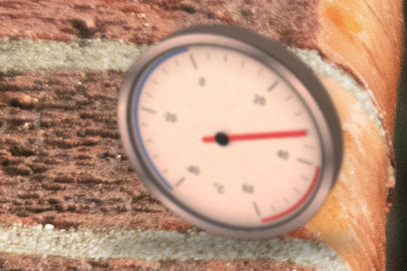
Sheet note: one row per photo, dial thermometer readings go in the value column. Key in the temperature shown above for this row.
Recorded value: 32 °C
